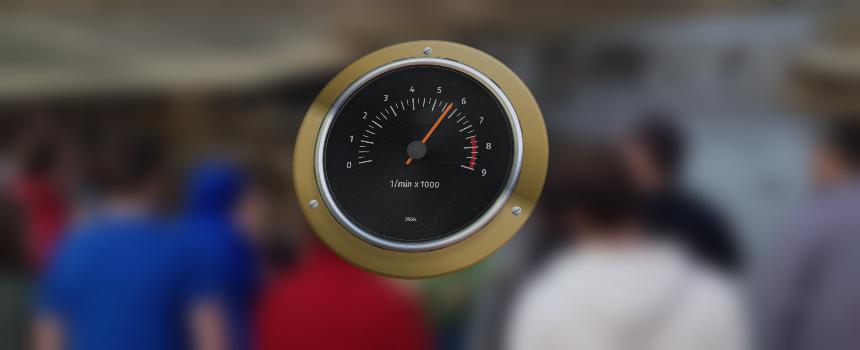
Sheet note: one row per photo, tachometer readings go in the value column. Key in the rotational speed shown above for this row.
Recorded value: 5750 rpm
